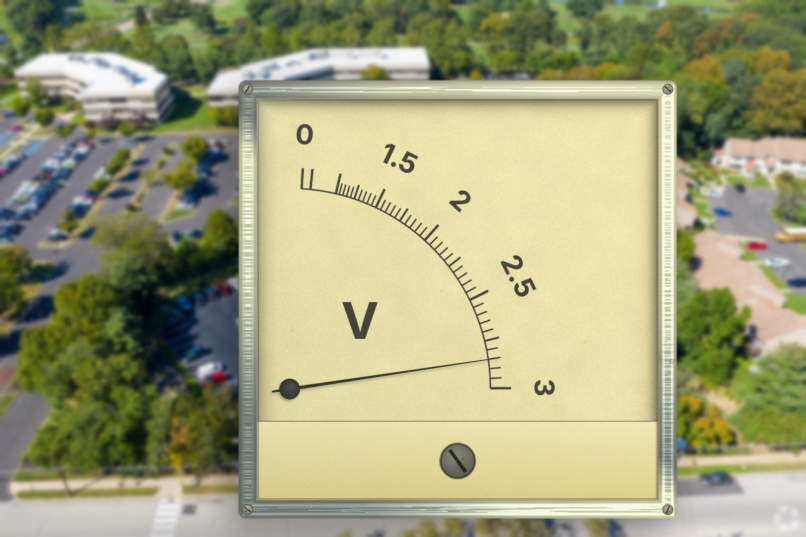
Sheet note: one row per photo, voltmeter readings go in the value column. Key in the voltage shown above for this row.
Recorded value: 2.85 V
